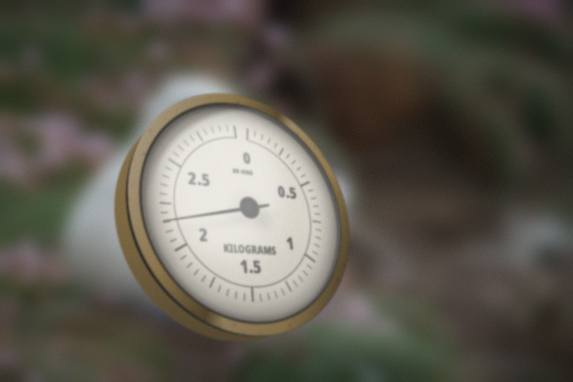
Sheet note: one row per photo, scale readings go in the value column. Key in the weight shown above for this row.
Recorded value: 2.15 kg
